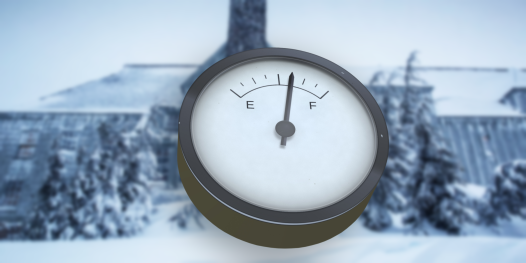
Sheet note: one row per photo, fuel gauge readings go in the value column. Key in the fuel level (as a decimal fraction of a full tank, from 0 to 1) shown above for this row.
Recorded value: 0.625
